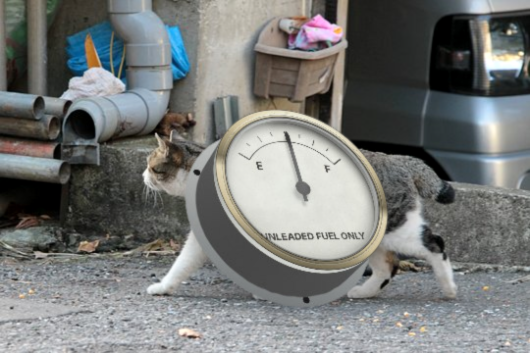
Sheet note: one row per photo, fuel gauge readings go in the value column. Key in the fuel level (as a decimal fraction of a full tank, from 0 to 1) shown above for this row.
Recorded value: 0.5
